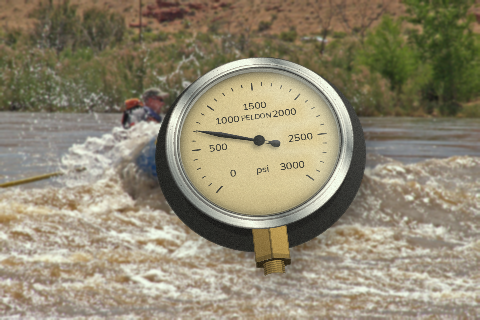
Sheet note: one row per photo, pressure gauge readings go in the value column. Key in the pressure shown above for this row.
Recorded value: 700 psi
